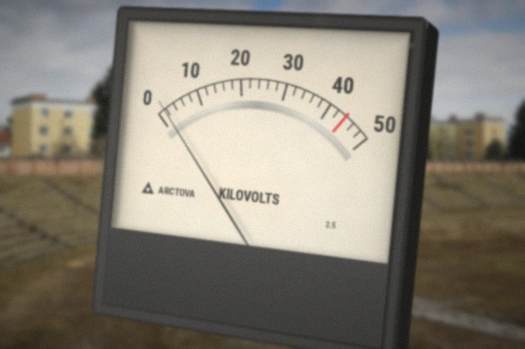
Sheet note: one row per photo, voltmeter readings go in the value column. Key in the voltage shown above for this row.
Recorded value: 2 kV
